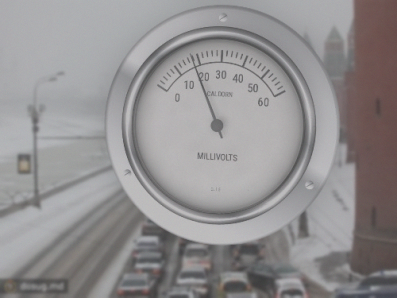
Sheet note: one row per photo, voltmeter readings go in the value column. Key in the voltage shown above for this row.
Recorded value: 18 mV
